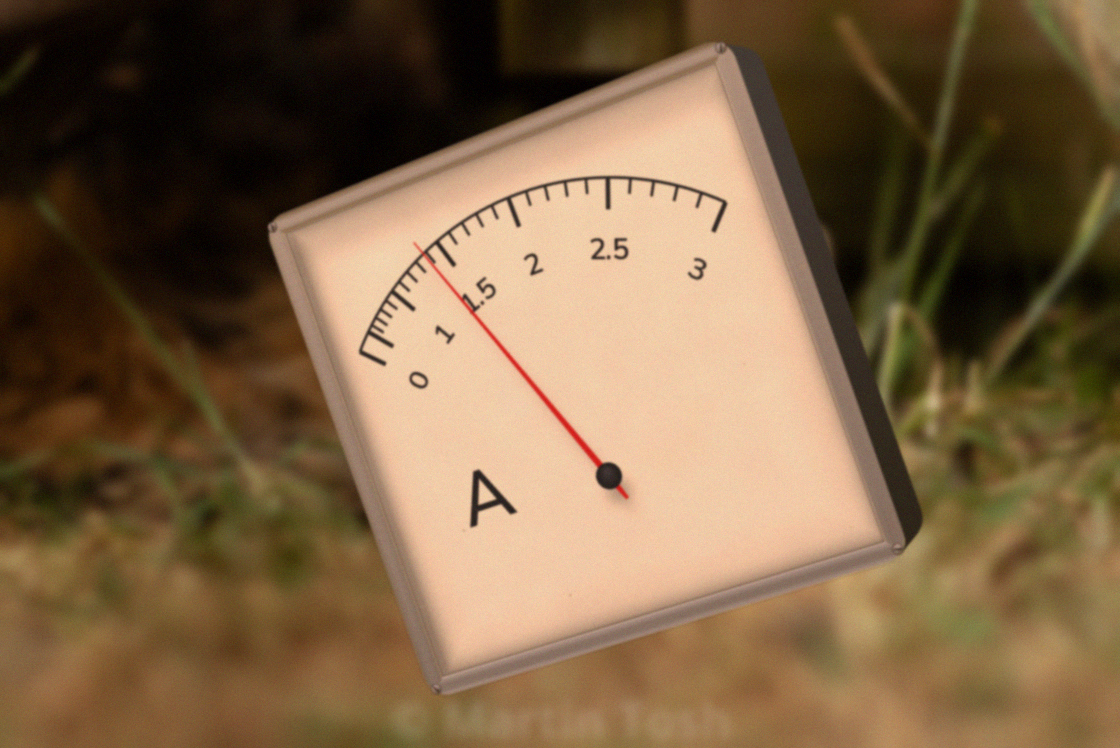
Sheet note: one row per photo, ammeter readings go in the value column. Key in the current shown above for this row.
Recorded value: 1.4 A
